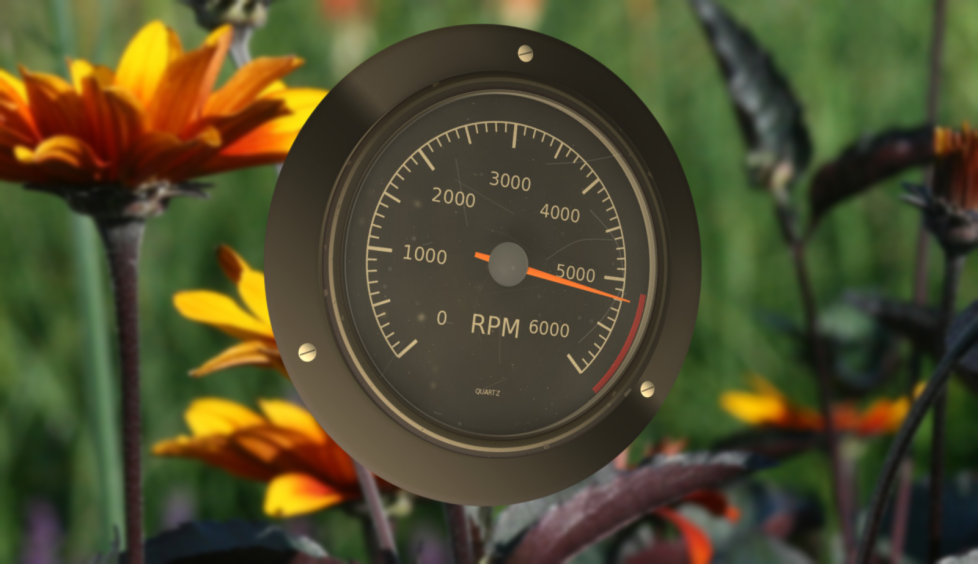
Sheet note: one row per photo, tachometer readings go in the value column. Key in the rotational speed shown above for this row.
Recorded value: 5200 rpm
